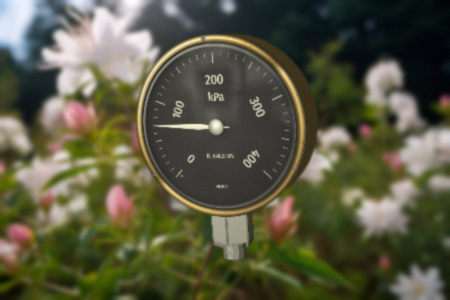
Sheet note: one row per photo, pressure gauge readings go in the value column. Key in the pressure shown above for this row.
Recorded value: 70 kPa
